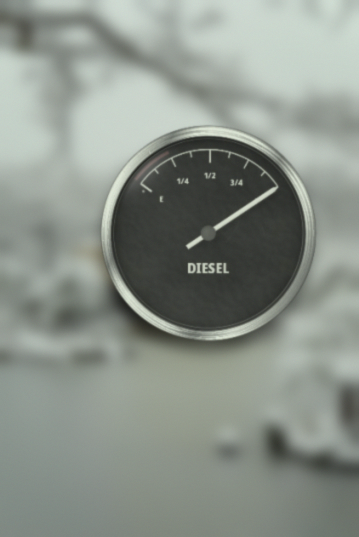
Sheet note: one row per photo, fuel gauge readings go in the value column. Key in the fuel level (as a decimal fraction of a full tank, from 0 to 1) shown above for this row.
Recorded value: 1
